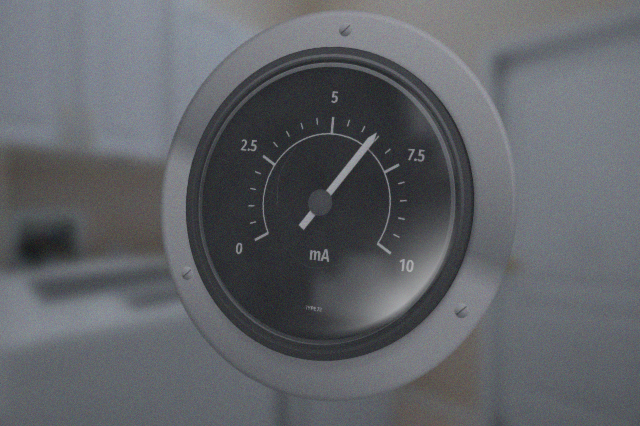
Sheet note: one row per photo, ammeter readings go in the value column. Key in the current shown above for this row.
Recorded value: 6.5 mA
